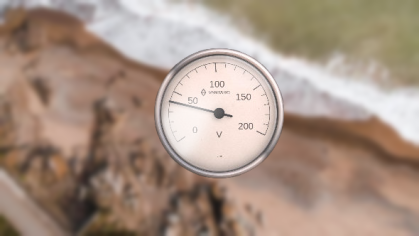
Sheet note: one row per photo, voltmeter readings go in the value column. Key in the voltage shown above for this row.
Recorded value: 40 V
